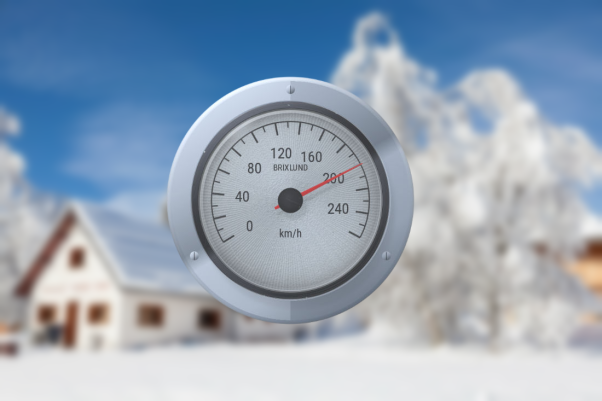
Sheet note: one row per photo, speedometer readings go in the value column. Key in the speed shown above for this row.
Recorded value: 200 km/h
